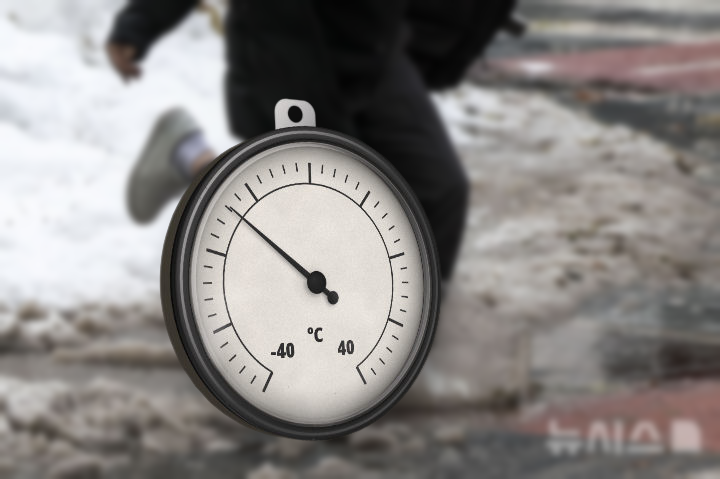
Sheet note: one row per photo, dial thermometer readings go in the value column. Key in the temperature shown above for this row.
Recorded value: -14 °C
